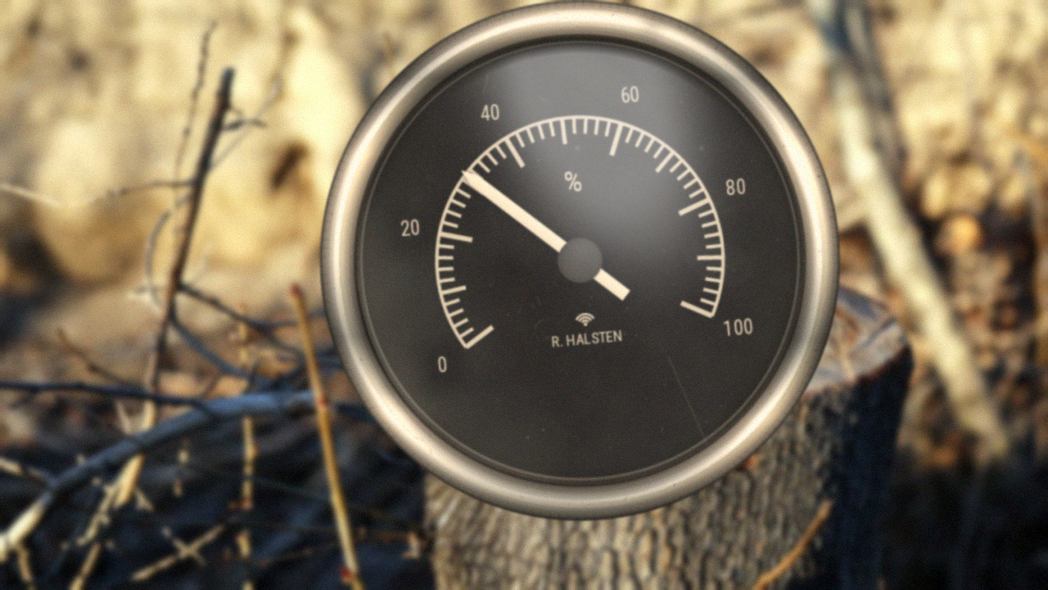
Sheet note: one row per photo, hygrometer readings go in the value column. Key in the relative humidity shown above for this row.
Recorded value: 31 %
